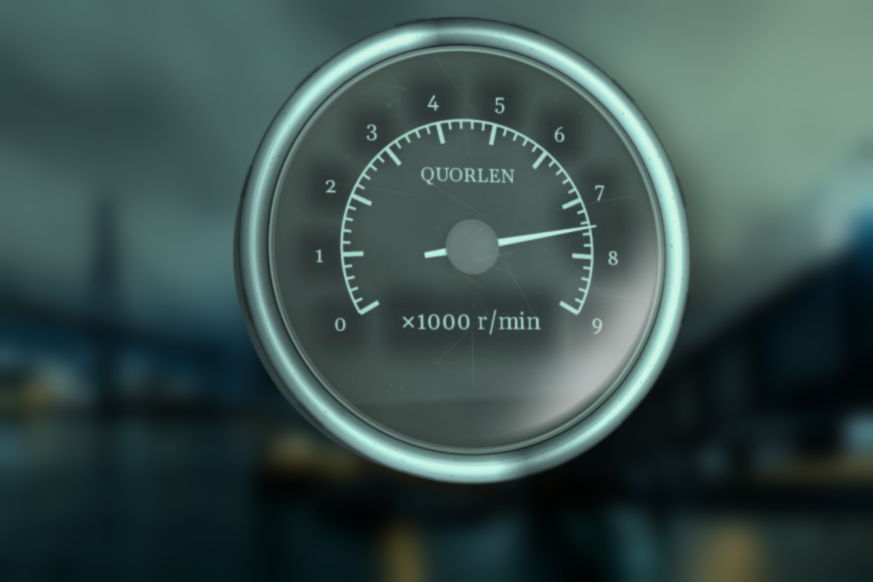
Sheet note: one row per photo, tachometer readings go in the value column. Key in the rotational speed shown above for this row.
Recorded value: 7500 rpm
